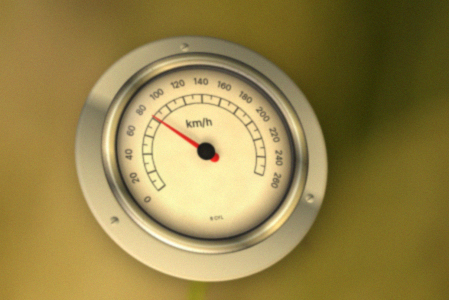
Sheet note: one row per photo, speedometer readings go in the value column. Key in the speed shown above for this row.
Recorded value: 80 km/h
